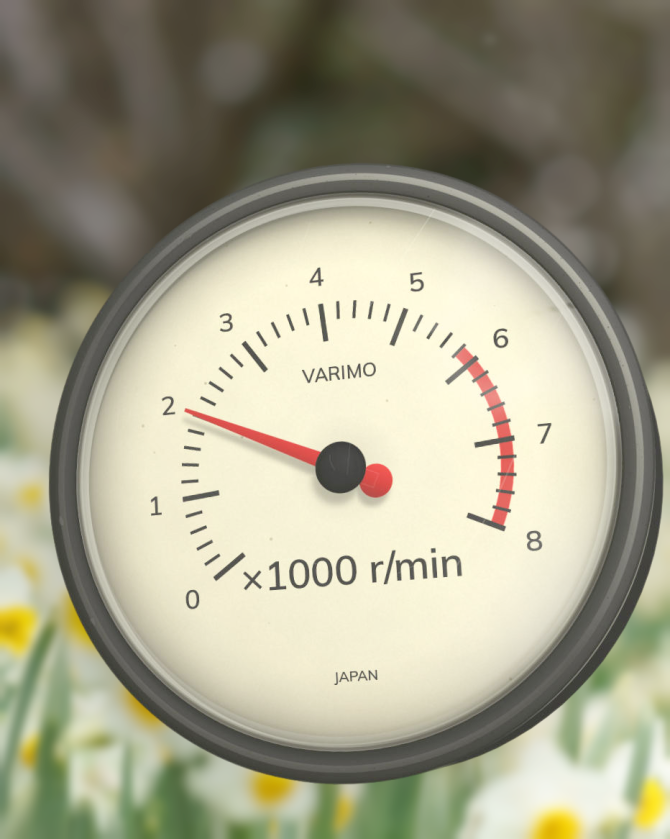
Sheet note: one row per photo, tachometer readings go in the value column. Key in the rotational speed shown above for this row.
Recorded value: 2000 rpm
